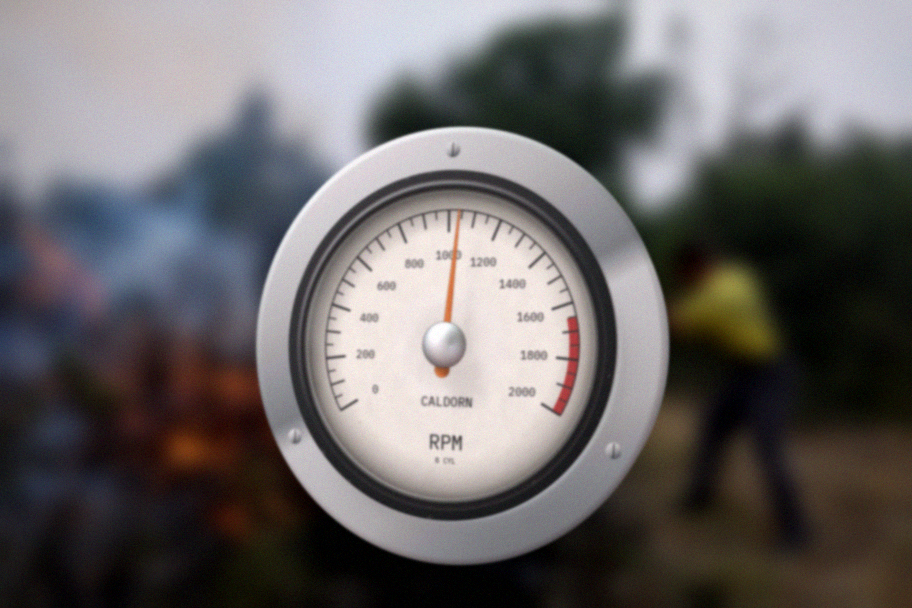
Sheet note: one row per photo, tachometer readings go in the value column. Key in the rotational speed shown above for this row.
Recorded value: 1050 rpm
